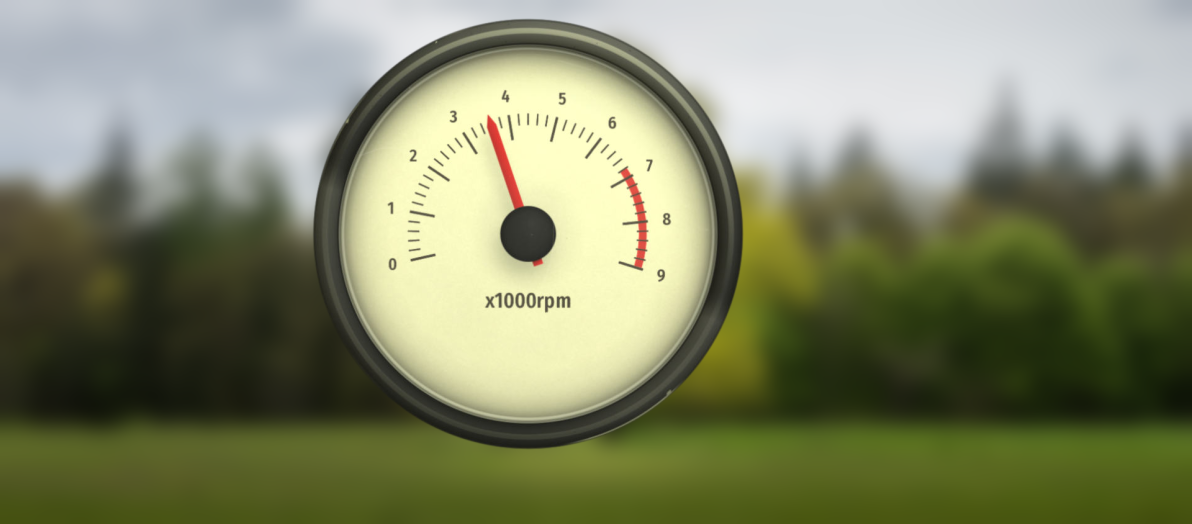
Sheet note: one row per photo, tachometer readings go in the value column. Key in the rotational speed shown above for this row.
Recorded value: 3600 rpm
